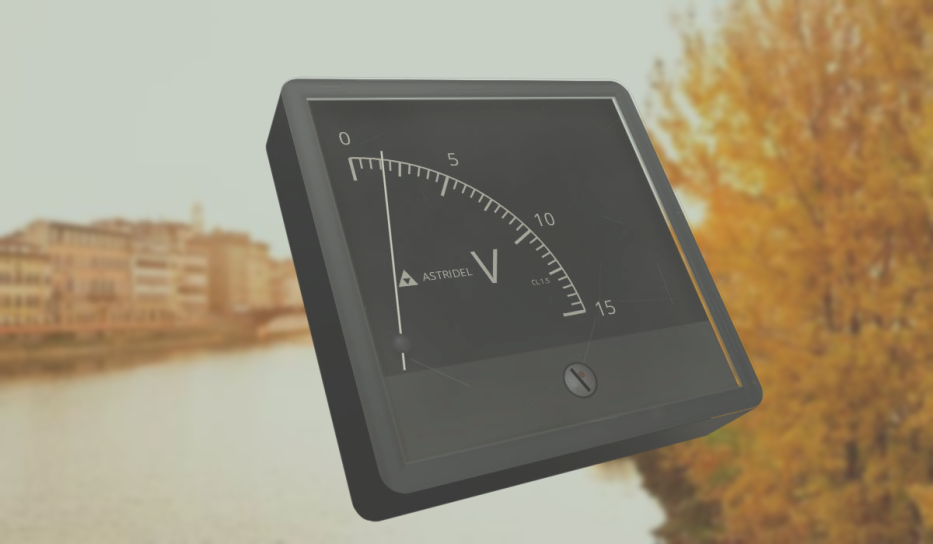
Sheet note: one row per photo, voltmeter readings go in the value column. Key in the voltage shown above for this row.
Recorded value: 1.5 V
